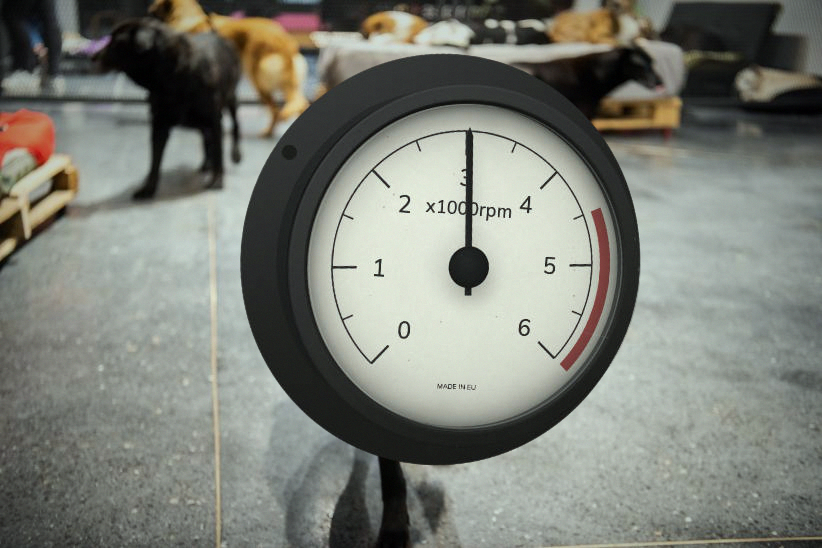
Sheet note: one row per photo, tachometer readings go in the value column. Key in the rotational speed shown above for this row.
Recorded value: 3000 rpm
